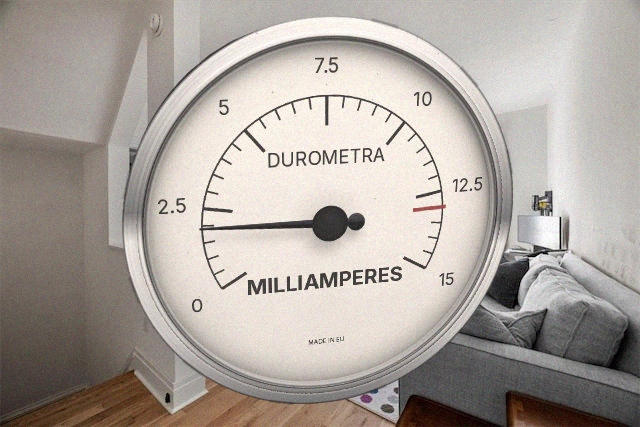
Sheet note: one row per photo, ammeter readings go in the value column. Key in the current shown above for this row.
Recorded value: 2 mA
